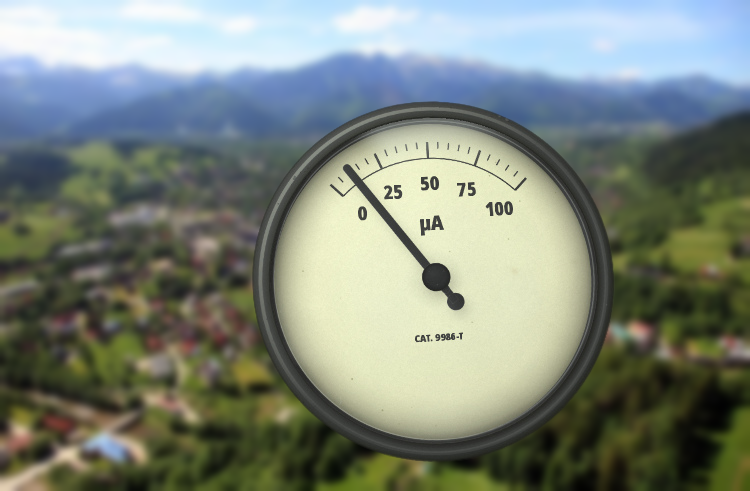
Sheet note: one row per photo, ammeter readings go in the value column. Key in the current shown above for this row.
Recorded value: 10 µA
